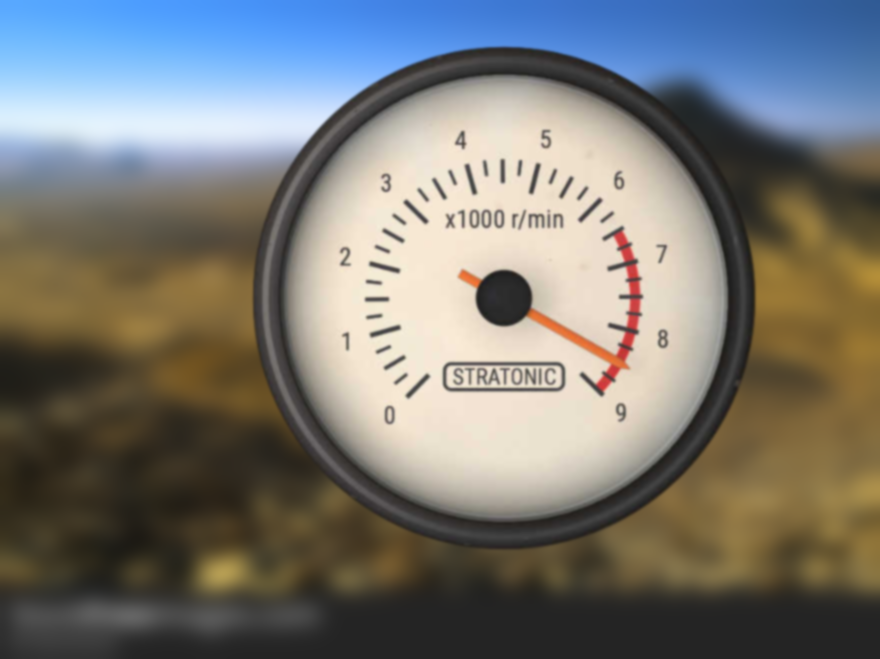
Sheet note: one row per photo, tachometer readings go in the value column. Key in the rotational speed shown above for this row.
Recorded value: 8500 rpm
